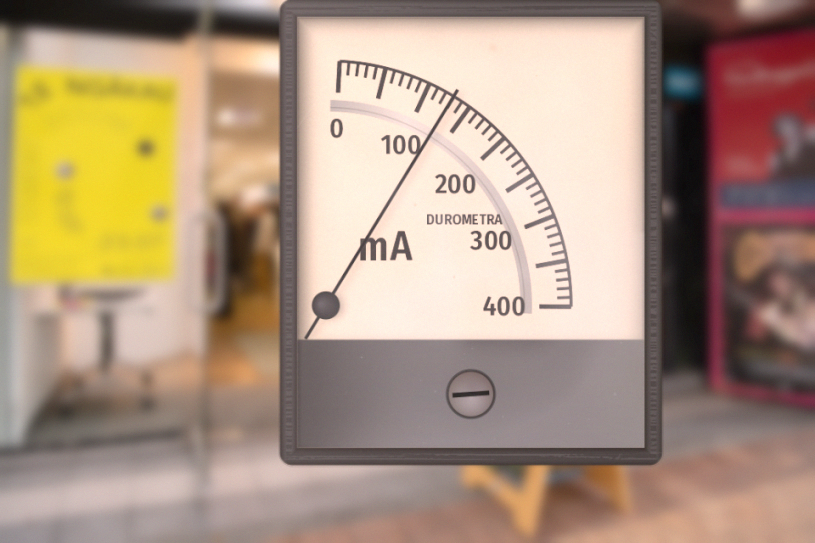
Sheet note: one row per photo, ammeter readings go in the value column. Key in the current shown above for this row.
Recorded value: 130 mA
